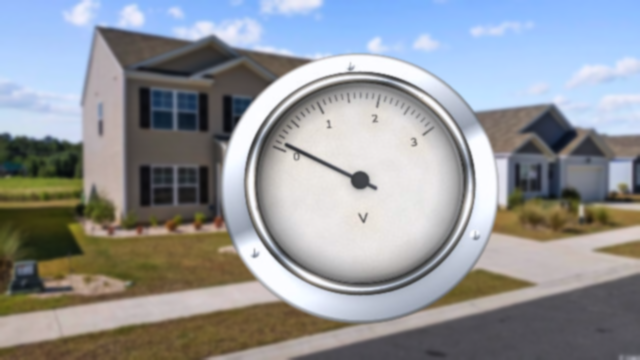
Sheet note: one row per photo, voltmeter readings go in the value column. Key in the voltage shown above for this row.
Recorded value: 0.1 V
